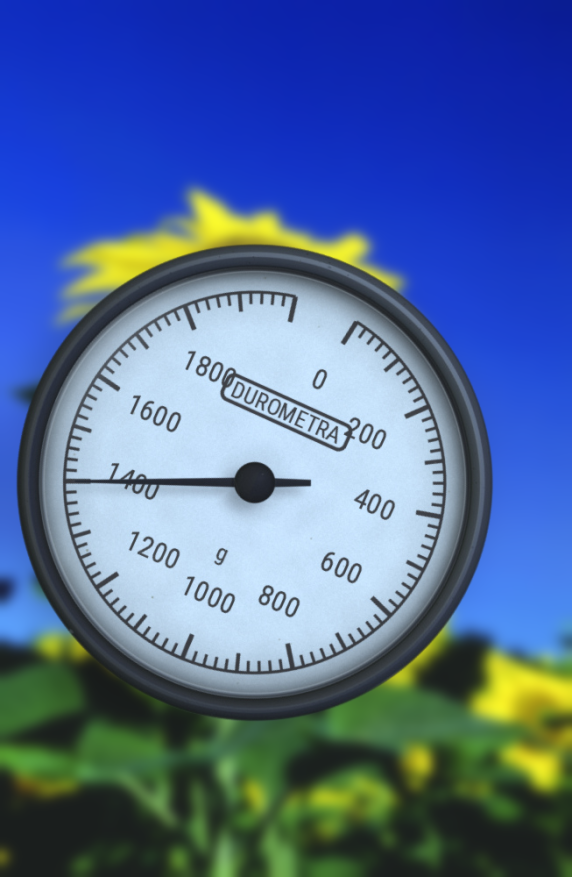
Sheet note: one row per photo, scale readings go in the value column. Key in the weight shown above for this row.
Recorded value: 1400 g
